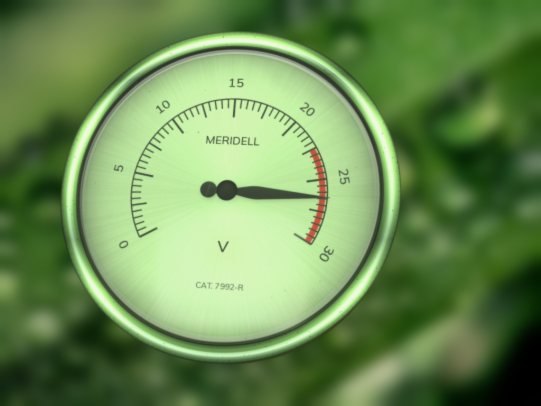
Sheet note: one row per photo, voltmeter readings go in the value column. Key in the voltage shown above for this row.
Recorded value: 26.5 V
